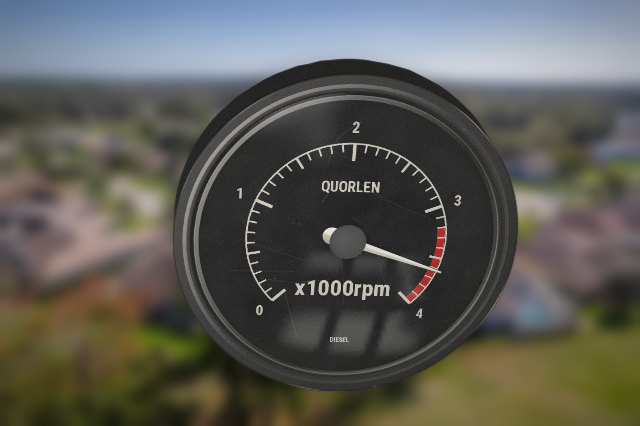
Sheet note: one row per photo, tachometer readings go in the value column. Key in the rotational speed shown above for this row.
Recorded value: 3600 rpm
